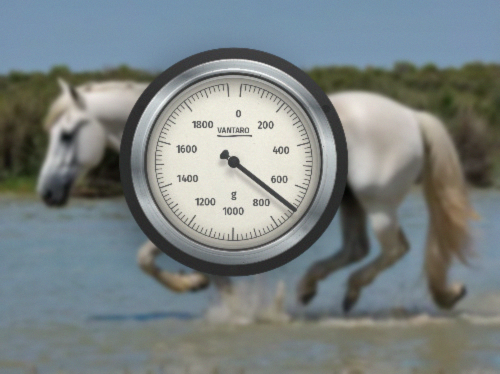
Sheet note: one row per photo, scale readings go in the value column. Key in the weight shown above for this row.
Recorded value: 700 g
